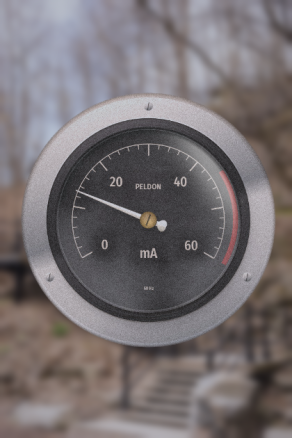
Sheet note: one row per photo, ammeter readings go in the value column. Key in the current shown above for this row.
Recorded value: 13 mA
